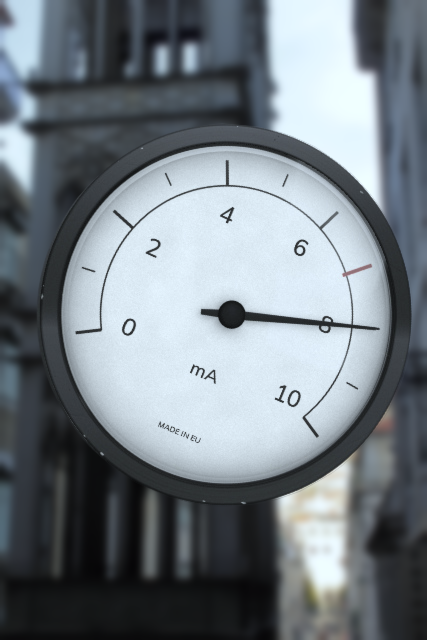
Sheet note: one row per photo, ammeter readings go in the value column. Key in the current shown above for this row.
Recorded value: 8 mA
